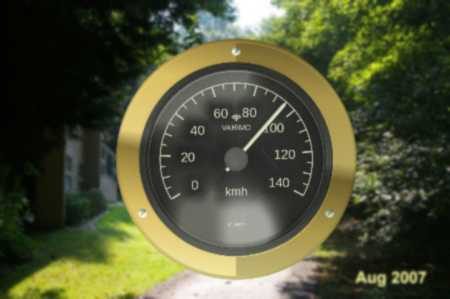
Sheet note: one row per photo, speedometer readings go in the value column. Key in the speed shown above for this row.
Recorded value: 95 km/h
